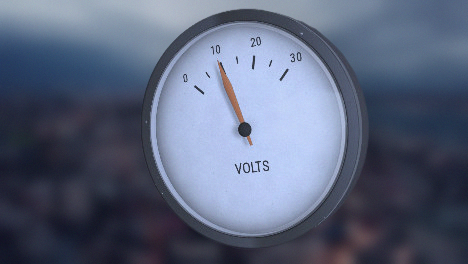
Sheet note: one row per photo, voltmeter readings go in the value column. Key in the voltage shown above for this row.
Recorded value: 10 V
